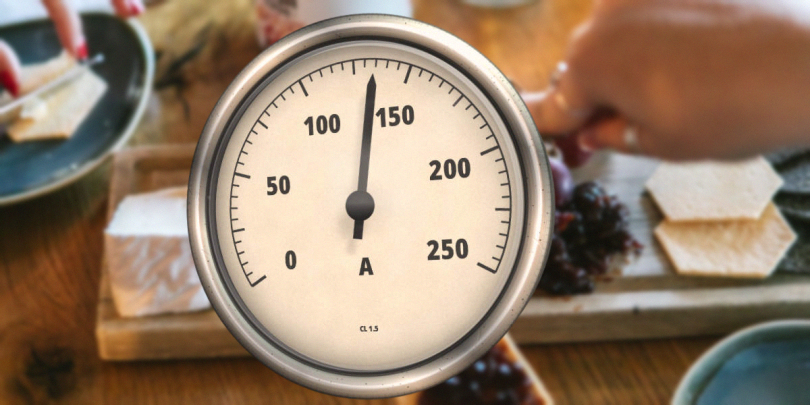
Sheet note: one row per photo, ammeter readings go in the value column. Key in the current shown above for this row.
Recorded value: 135 A
